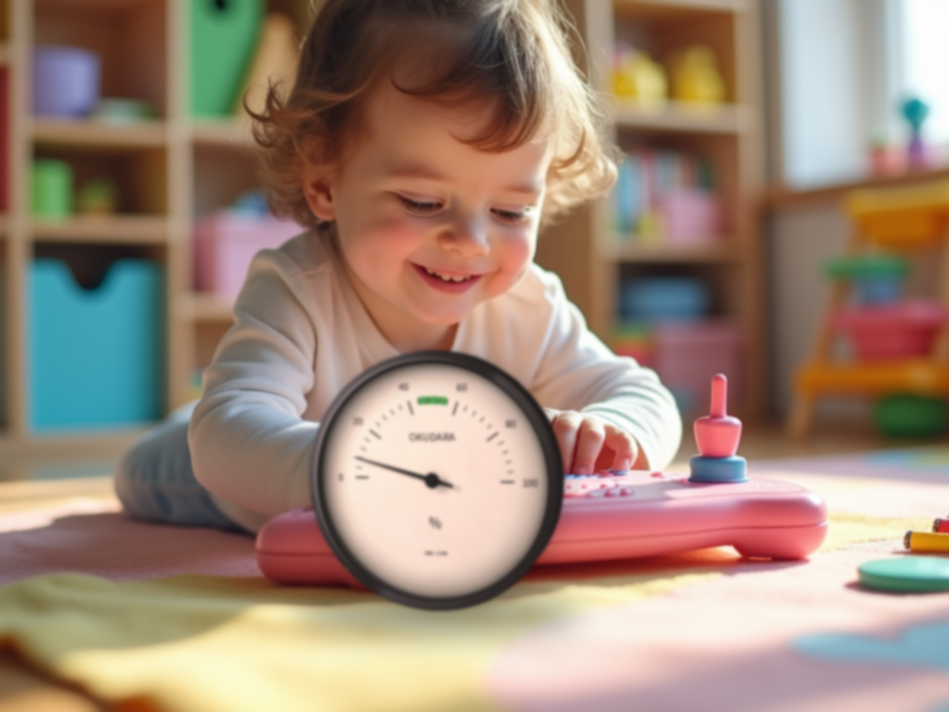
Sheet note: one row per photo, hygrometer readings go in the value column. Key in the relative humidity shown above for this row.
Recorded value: 8 %
